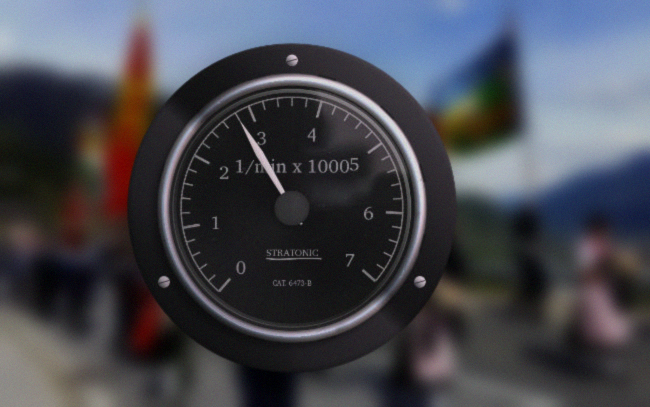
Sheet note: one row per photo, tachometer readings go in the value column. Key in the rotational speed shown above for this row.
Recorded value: 2800 rpm
